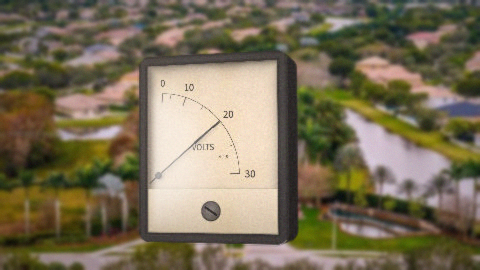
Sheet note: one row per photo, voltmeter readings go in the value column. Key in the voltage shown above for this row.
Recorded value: 20 V
